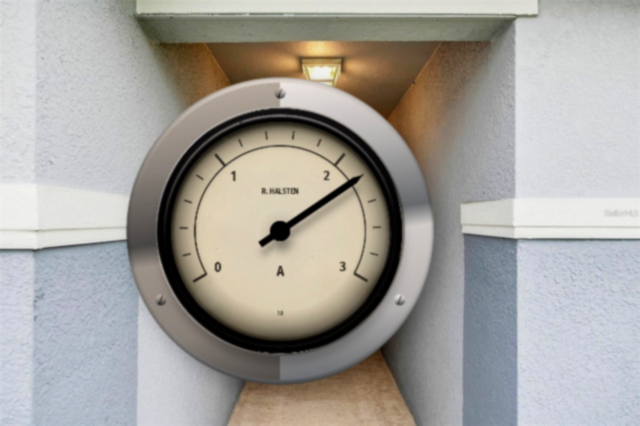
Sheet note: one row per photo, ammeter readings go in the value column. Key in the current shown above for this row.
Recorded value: 2.2 A
